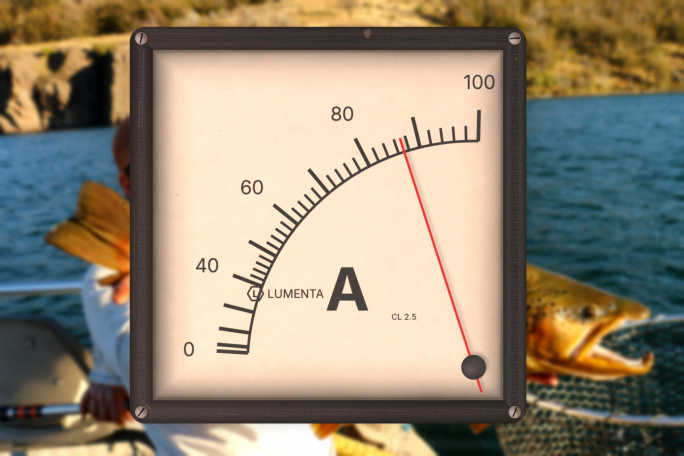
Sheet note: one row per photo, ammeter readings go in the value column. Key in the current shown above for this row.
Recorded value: 87 A
